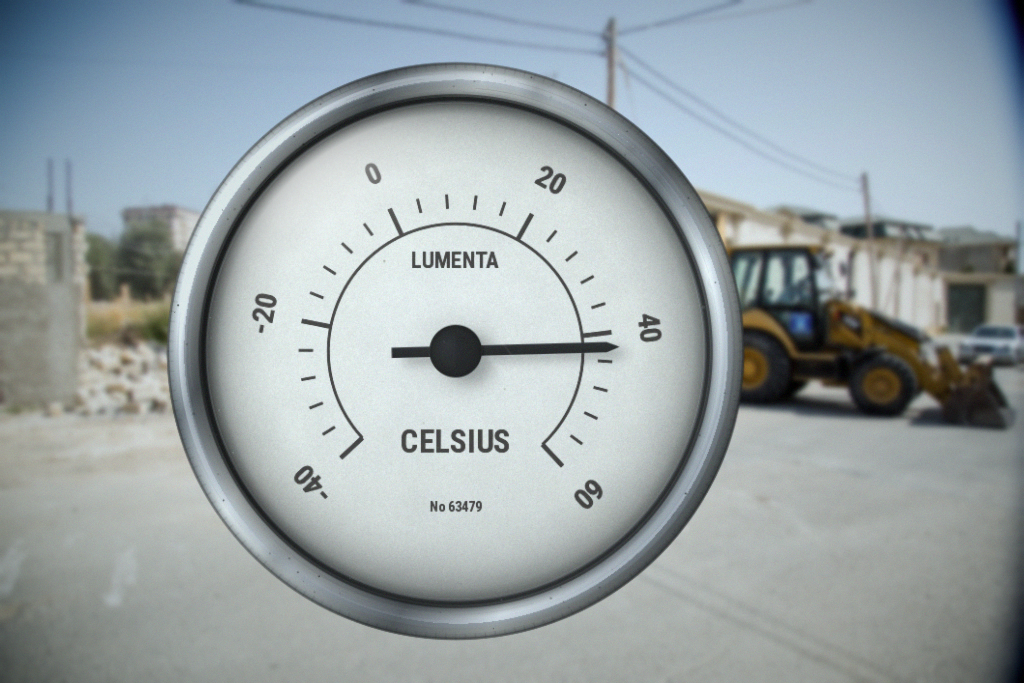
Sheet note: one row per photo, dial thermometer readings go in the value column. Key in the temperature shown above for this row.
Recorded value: 42 °C
